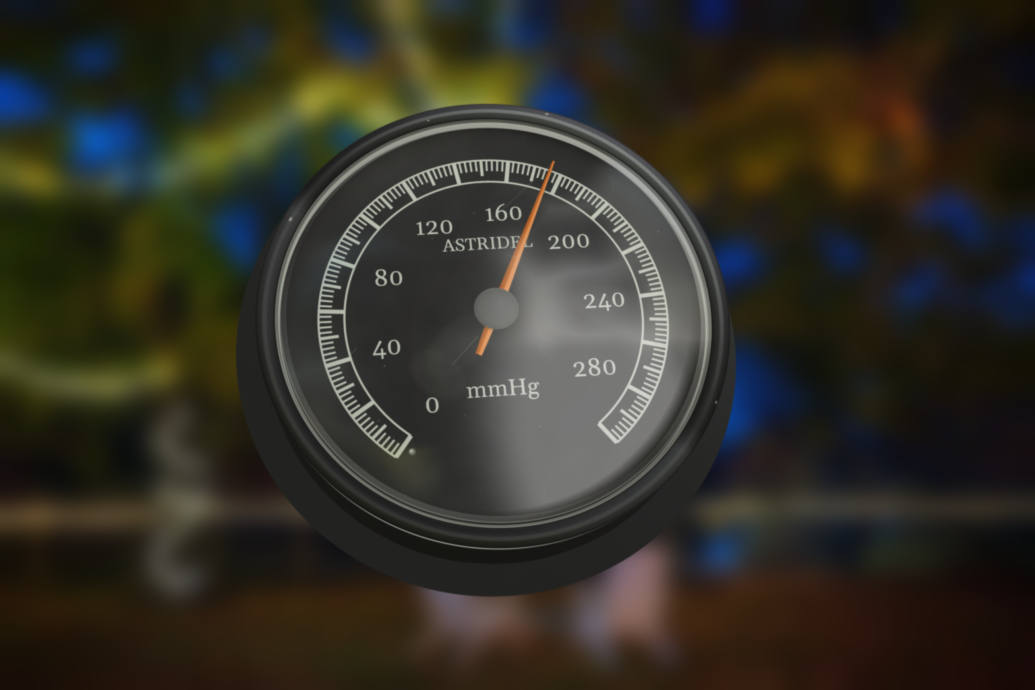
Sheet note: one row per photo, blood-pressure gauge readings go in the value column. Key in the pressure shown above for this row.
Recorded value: 176 mmHg
